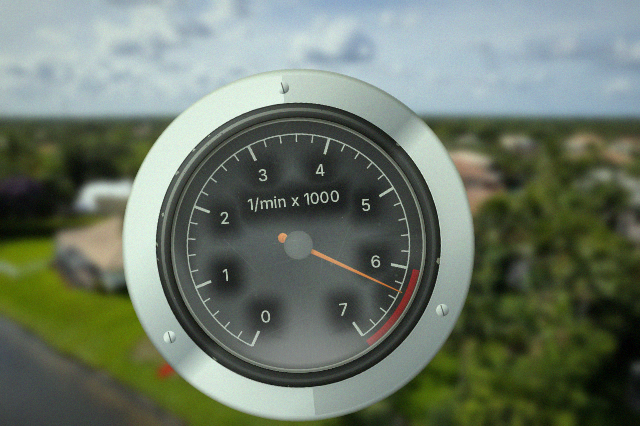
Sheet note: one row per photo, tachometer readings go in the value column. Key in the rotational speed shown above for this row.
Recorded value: 6300 rpm
